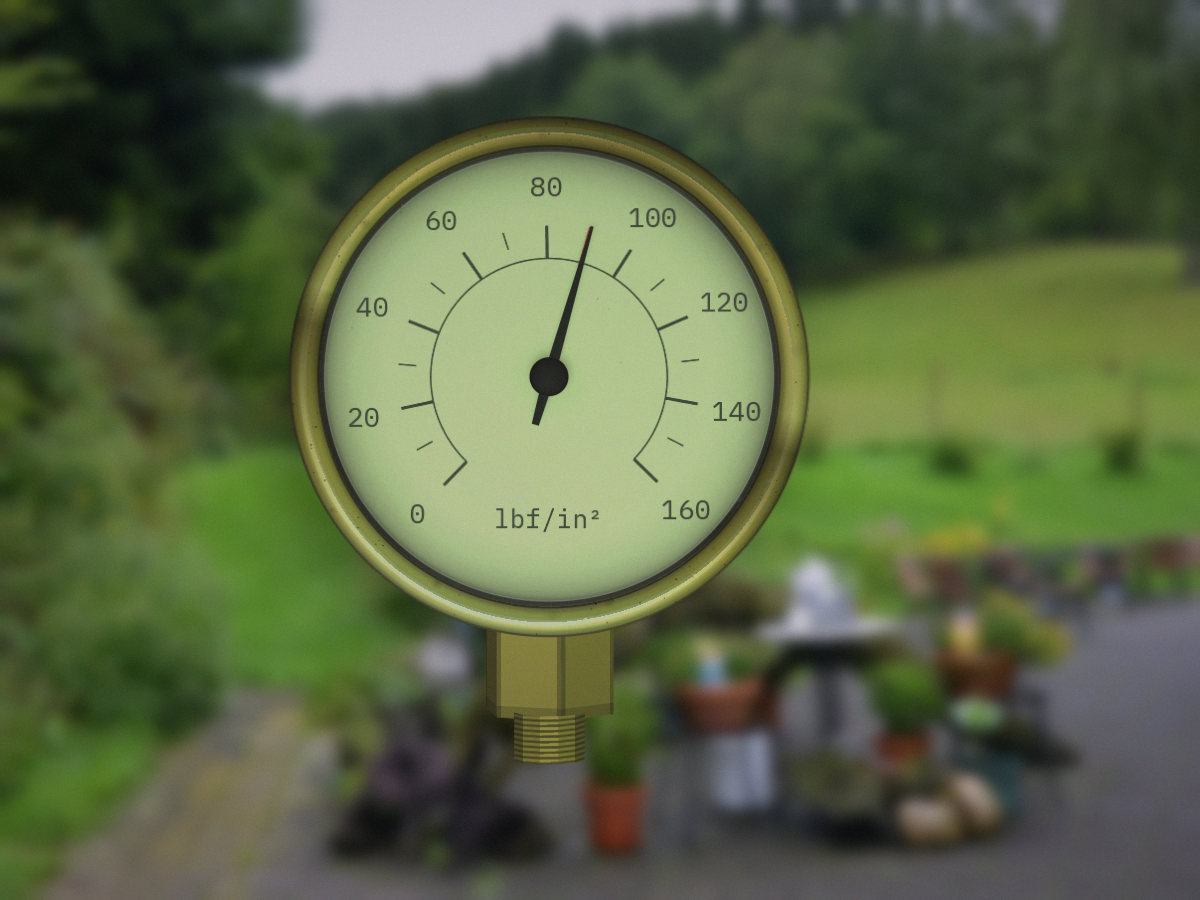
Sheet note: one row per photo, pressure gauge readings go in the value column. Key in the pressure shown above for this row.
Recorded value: 90 psi
